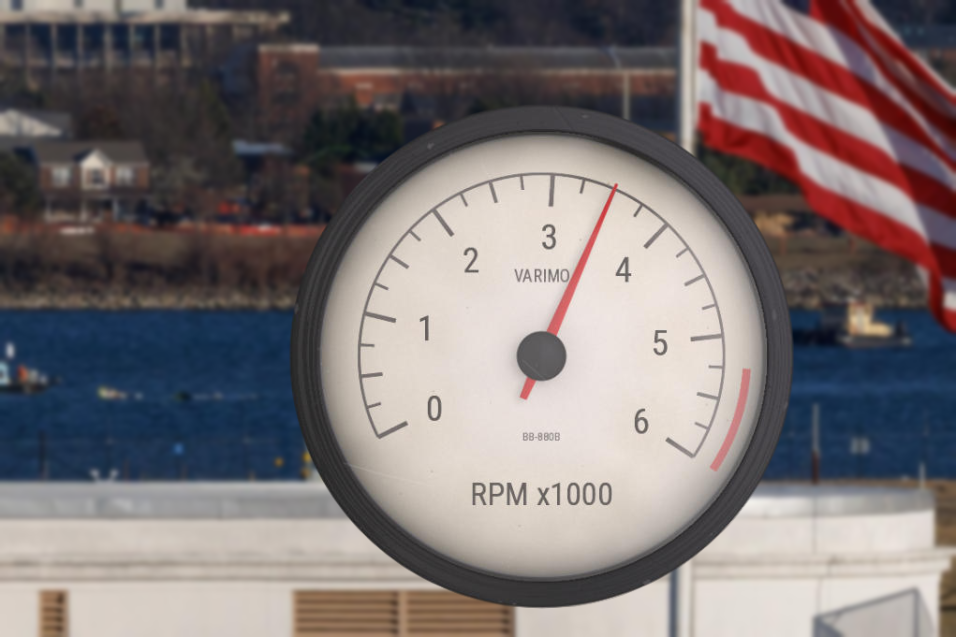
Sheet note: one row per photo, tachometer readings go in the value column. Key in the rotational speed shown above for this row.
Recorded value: 3500 rpm
